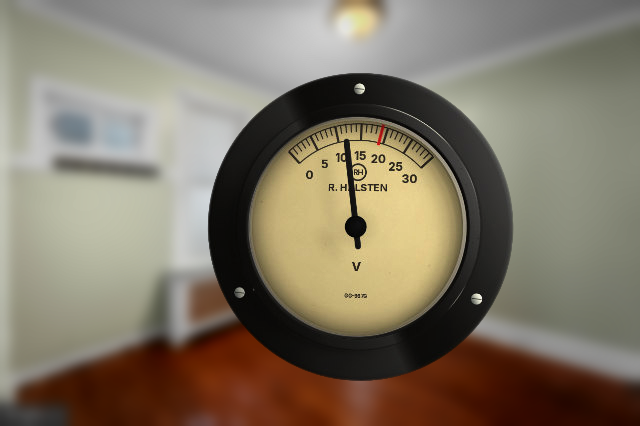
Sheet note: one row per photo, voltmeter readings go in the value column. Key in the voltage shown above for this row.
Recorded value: 12 V
